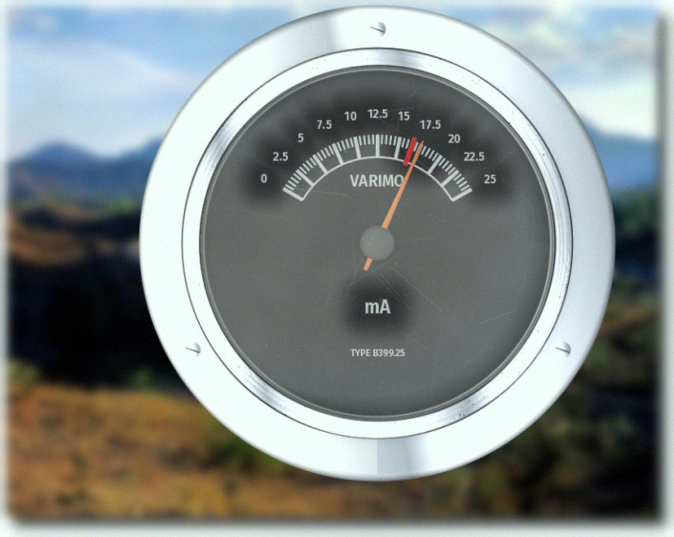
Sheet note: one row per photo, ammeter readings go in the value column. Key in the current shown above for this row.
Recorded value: 17.5 mA
